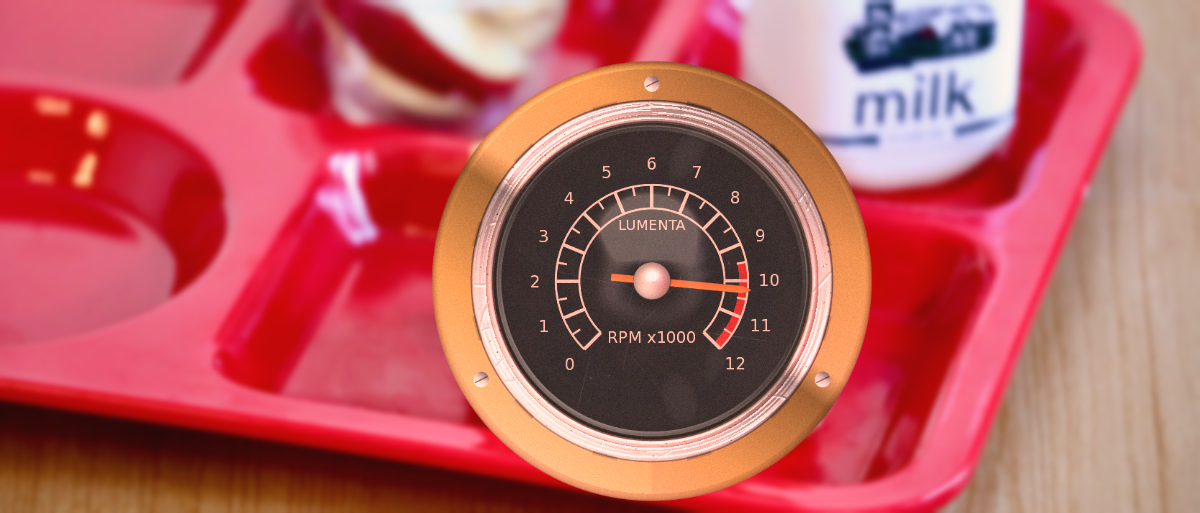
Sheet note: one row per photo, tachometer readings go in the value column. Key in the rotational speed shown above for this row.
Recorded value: 10250 rpm
